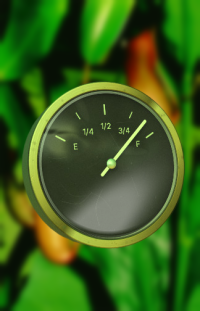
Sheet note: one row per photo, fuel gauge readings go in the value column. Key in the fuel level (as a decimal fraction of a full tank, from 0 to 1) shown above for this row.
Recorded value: 0.875
